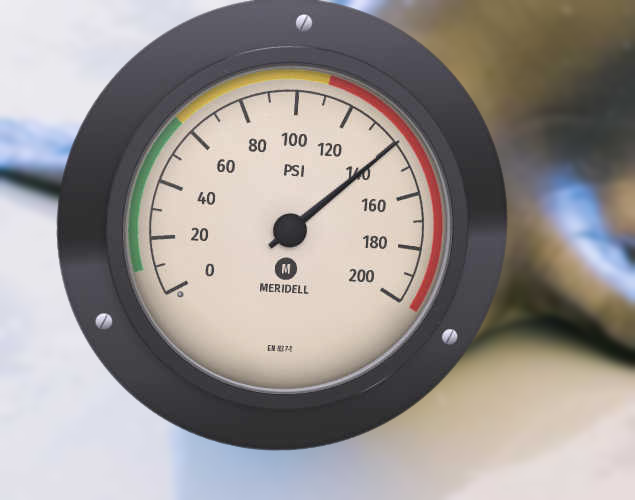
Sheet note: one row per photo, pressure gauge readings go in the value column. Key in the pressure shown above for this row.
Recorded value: 140 psi
